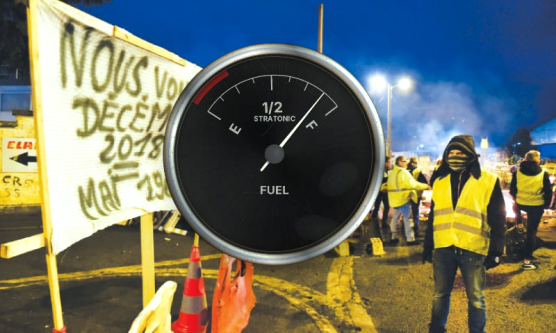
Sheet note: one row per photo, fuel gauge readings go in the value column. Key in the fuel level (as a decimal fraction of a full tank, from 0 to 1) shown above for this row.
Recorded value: 0.875
